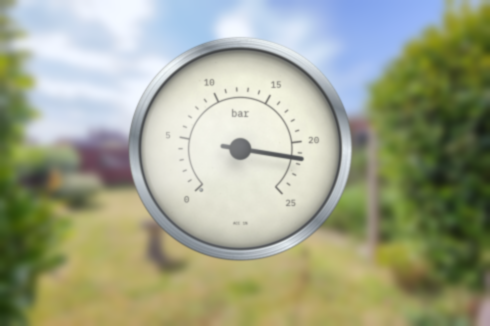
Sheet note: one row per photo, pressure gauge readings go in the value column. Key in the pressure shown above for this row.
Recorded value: 21.5 bar
